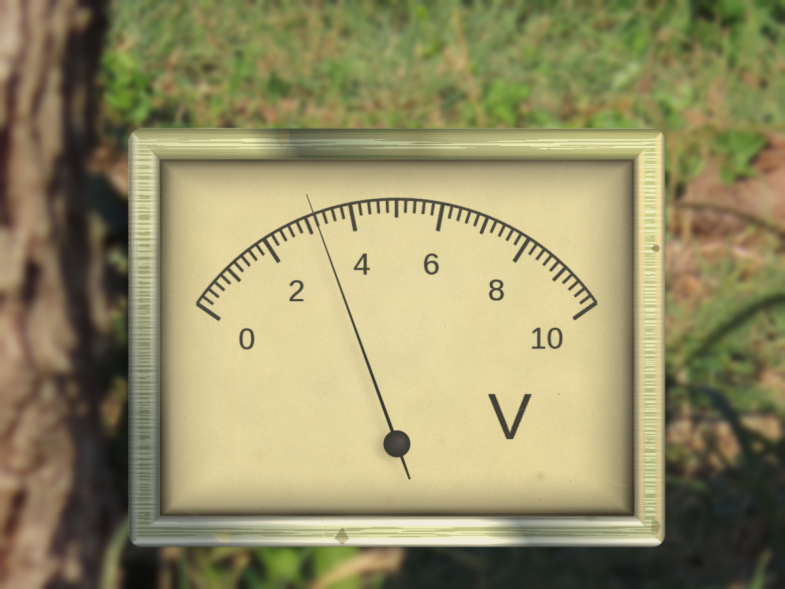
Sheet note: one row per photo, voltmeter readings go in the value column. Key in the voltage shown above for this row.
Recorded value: 3.2 V
